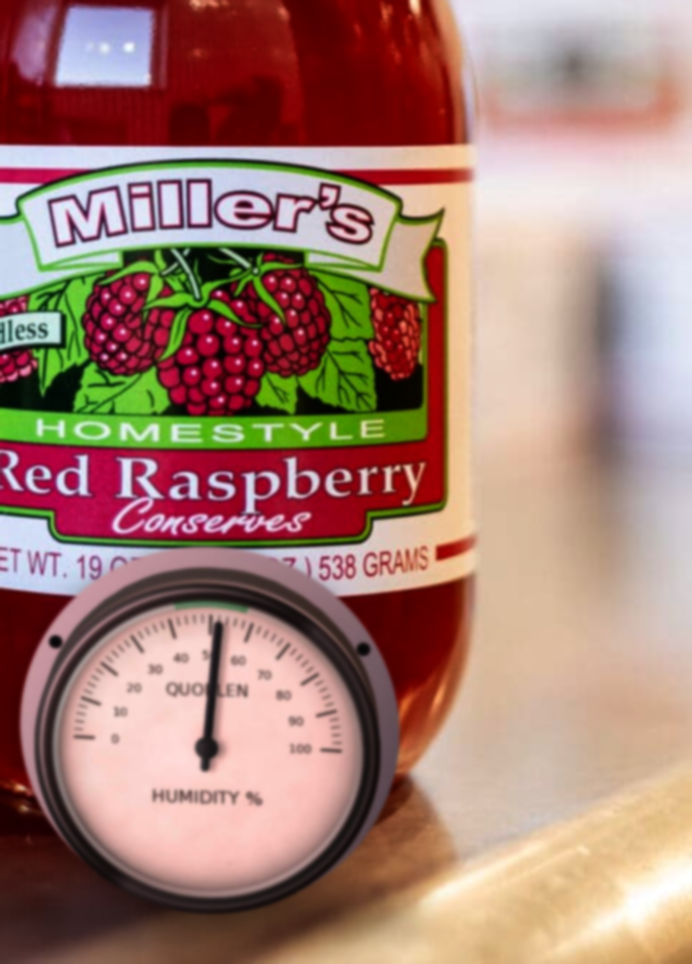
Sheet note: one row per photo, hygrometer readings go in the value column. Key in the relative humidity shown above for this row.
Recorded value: 52 %
